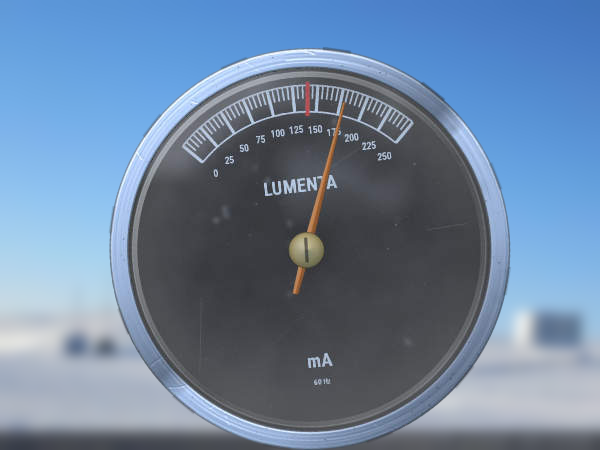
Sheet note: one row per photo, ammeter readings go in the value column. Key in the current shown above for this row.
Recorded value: 180 mA
